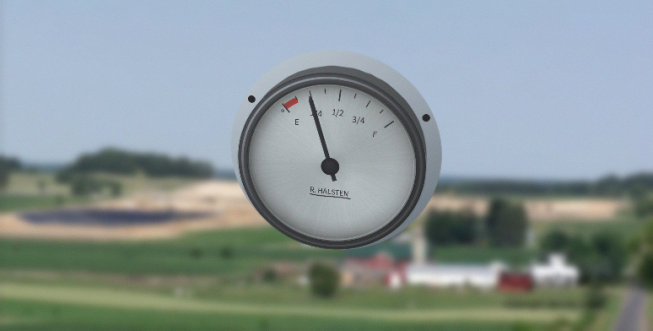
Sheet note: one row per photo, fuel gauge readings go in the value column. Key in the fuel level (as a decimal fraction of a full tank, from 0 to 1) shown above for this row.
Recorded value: 0.25
